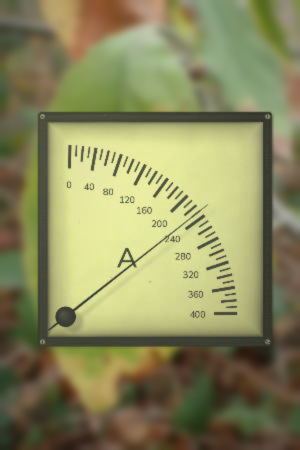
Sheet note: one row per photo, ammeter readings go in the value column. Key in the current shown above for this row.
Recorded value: 230 A
